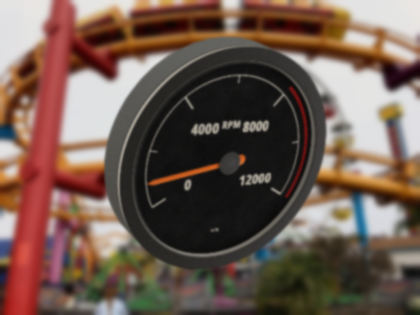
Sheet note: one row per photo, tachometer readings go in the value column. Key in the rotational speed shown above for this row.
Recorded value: 1000 rpm
